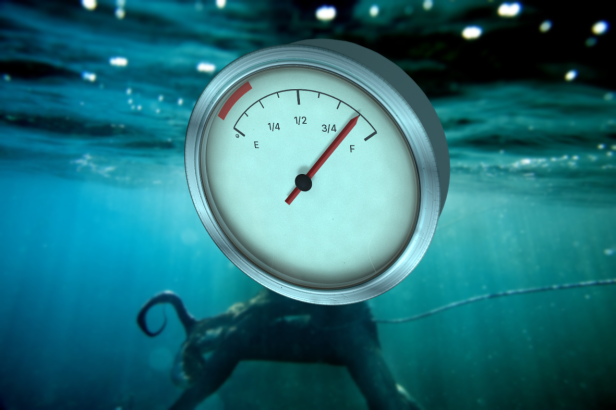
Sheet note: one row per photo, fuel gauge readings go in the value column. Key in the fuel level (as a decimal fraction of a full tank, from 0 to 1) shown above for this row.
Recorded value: 0.875
